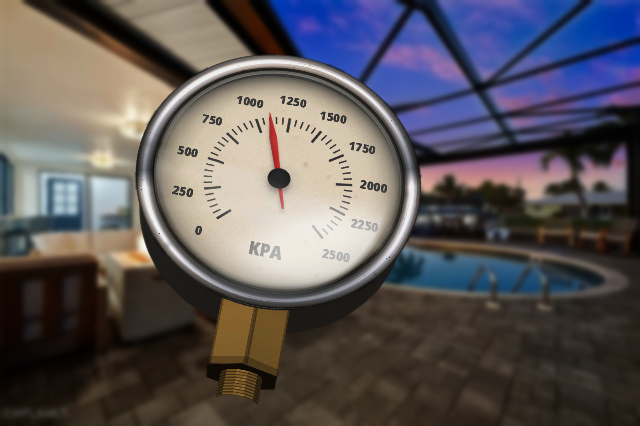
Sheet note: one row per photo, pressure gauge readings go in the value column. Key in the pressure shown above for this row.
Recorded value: 1100 kPa
